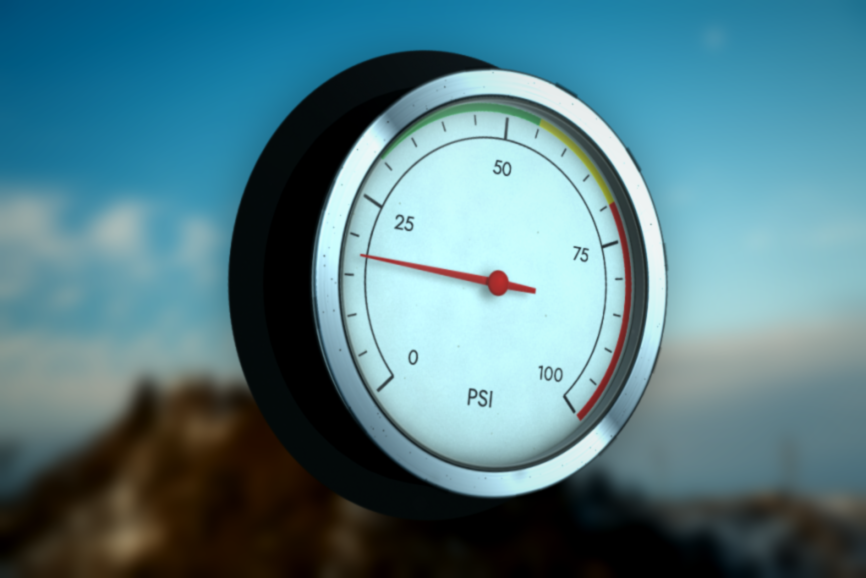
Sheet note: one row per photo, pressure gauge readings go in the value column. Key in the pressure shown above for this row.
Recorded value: 17.5 psi
